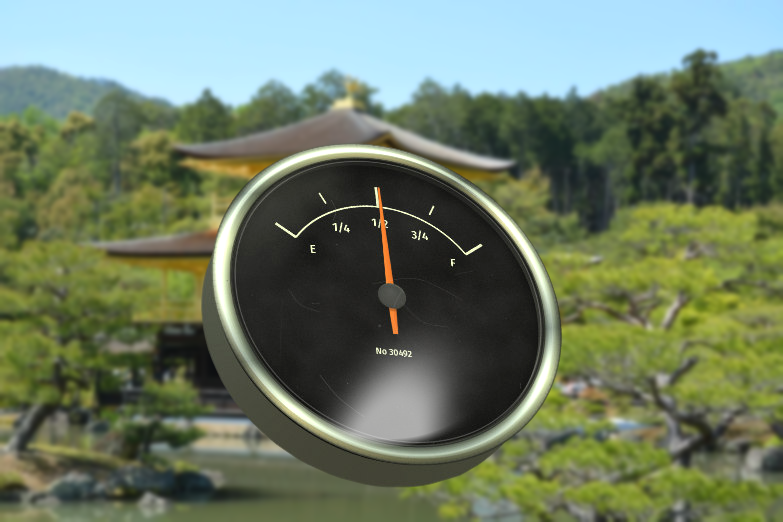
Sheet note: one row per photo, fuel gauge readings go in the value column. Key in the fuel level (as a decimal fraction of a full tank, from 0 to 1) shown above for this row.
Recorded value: 0.5
